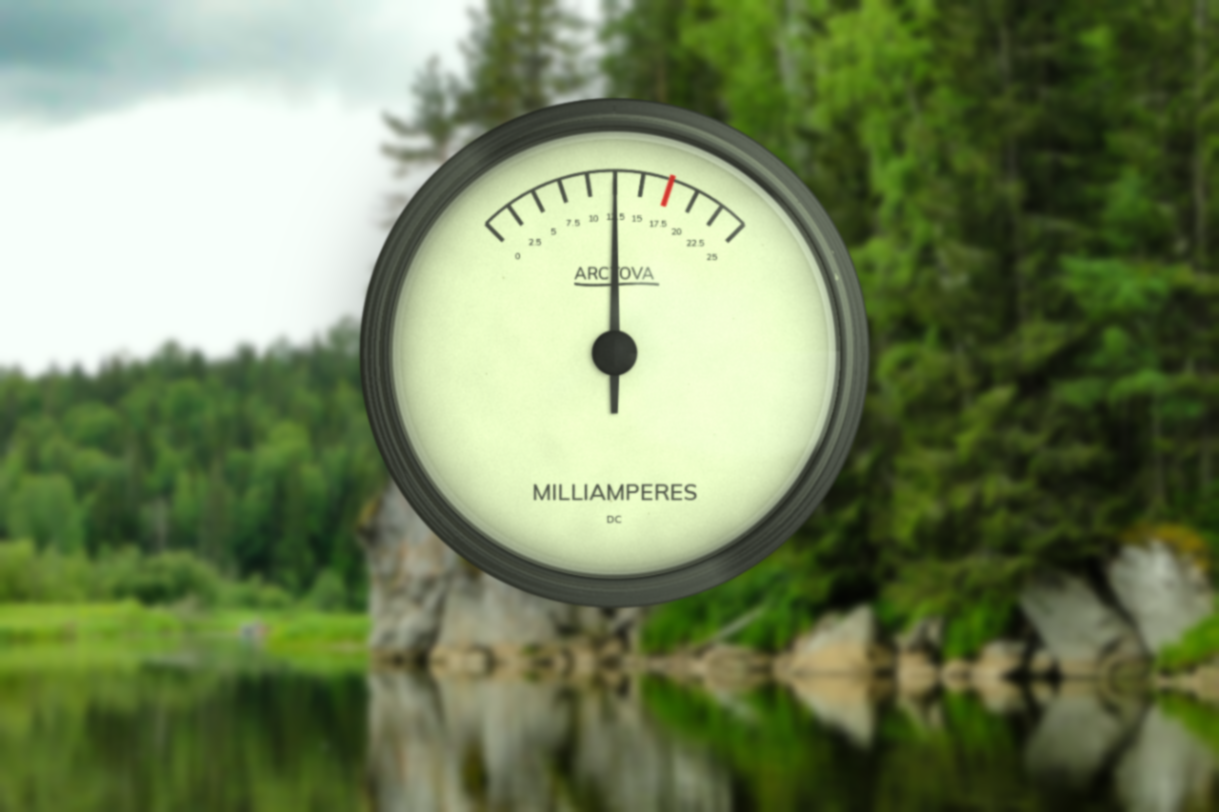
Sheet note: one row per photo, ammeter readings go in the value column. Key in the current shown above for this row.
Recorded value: 12.5 mA
